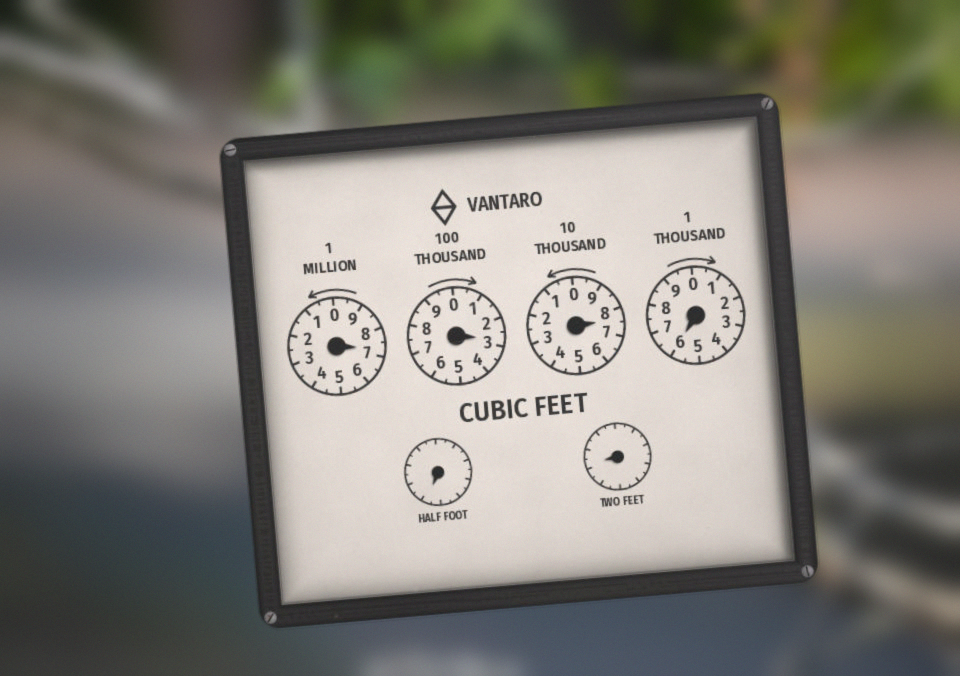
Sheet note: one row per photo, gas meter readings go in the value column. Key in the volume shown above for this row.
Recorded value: 727600 ft³
